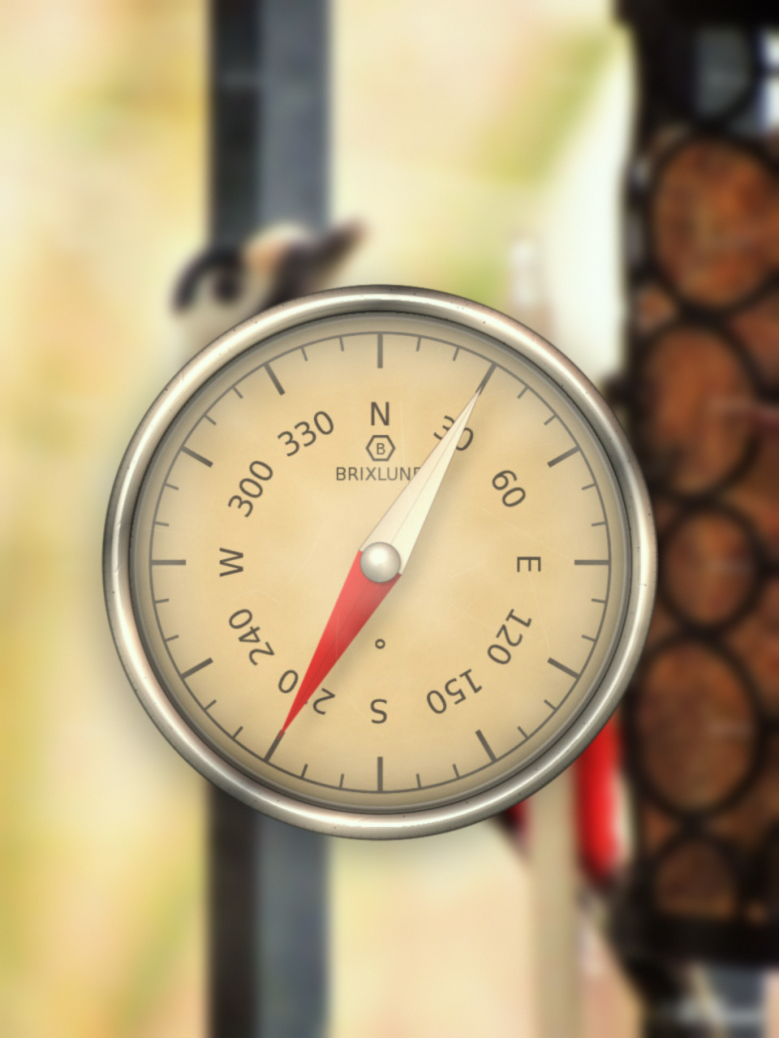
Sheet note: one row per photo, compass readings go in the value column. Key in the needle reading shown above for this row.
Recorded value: 210 °
